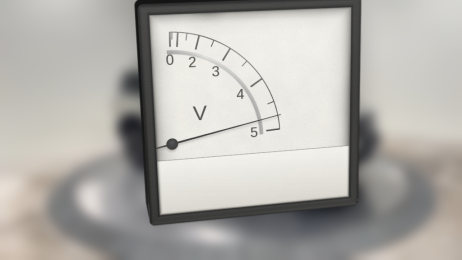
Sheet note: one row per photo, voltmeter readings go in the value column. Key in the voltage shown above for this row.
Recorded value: 4.75 V
